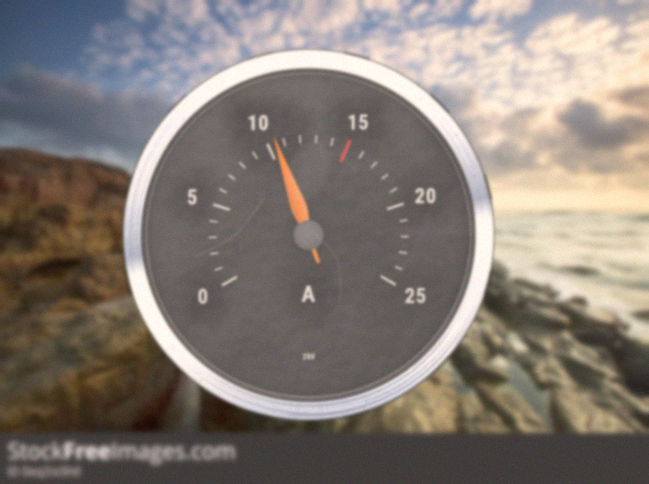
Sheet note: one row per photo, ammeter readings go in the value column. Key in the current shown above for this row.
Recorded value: 10.5 A
